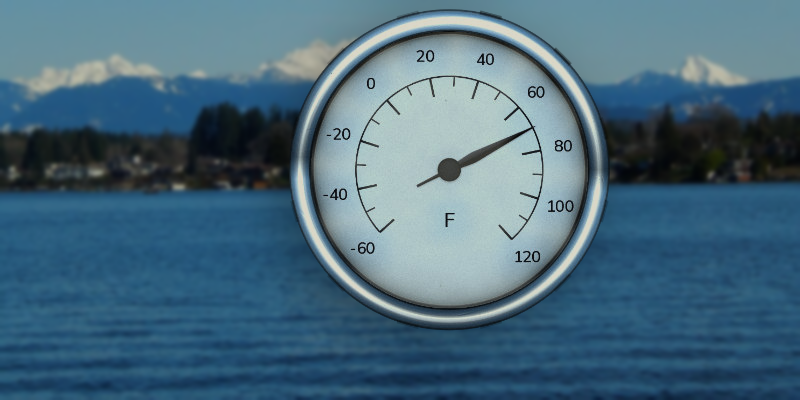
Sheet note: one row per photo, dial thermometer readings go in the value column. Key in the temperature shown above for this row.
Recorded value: 70 °F
